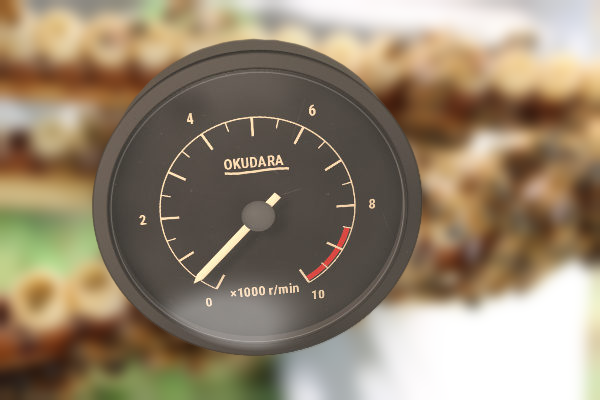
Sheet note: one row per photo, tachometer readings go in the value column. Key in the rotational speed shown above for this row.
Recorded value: 500 rpm
